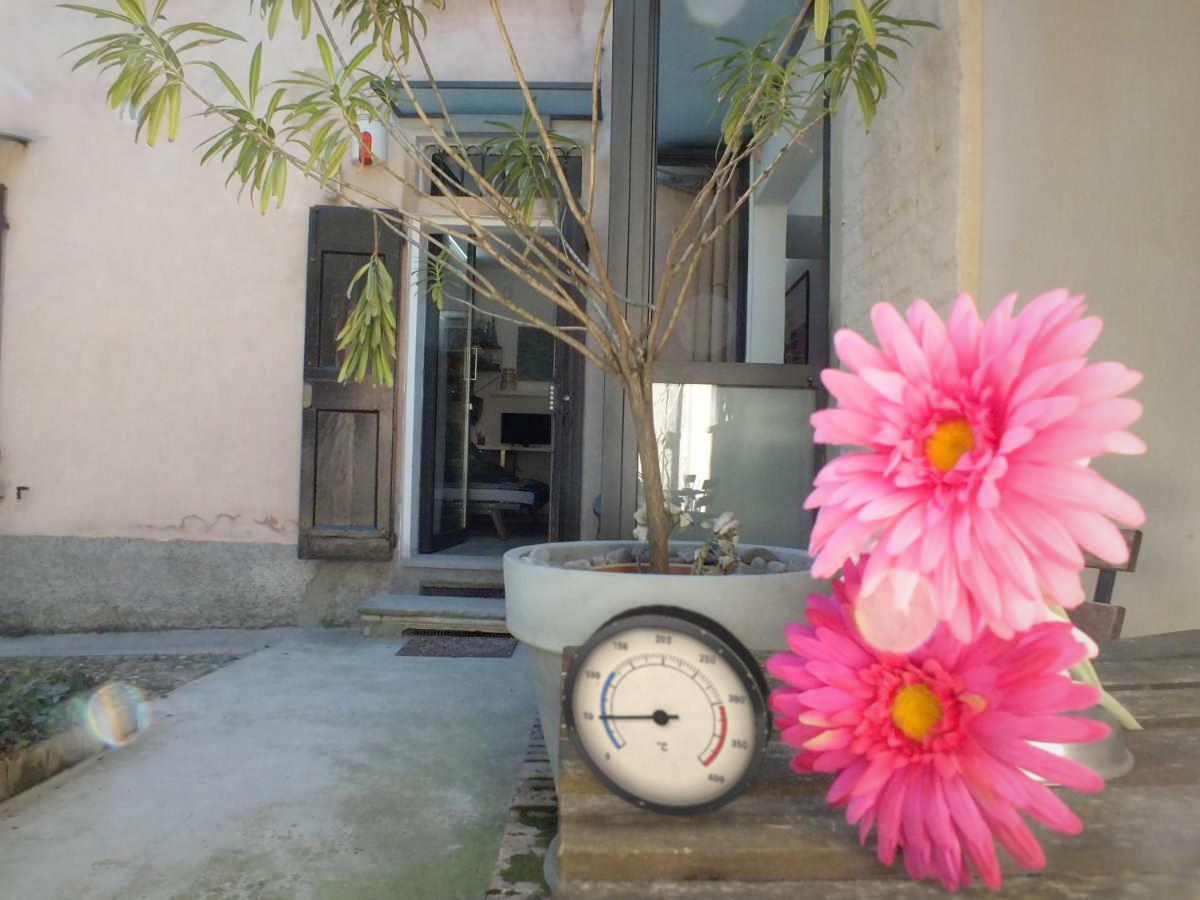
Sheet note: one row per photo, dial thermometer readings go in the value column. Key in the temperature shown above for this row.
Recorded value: 50 °C
